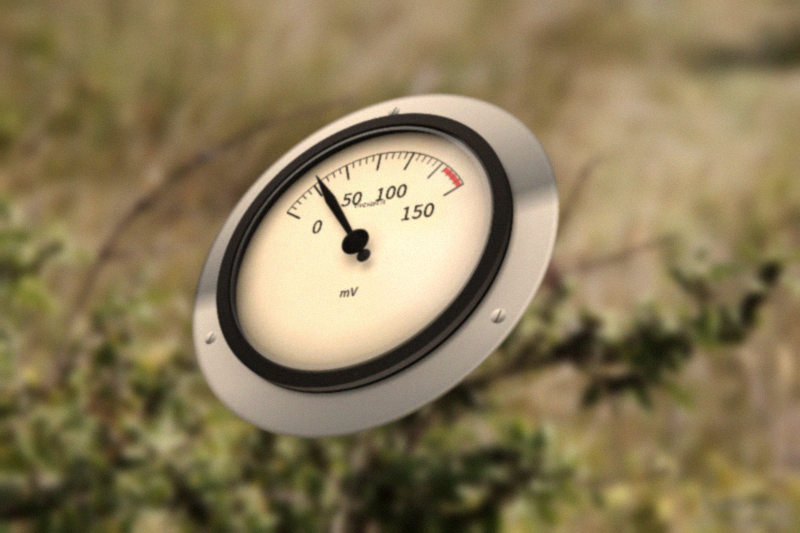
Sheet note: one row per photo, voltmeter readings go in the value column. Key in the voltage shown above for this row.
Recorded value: 30 mV
